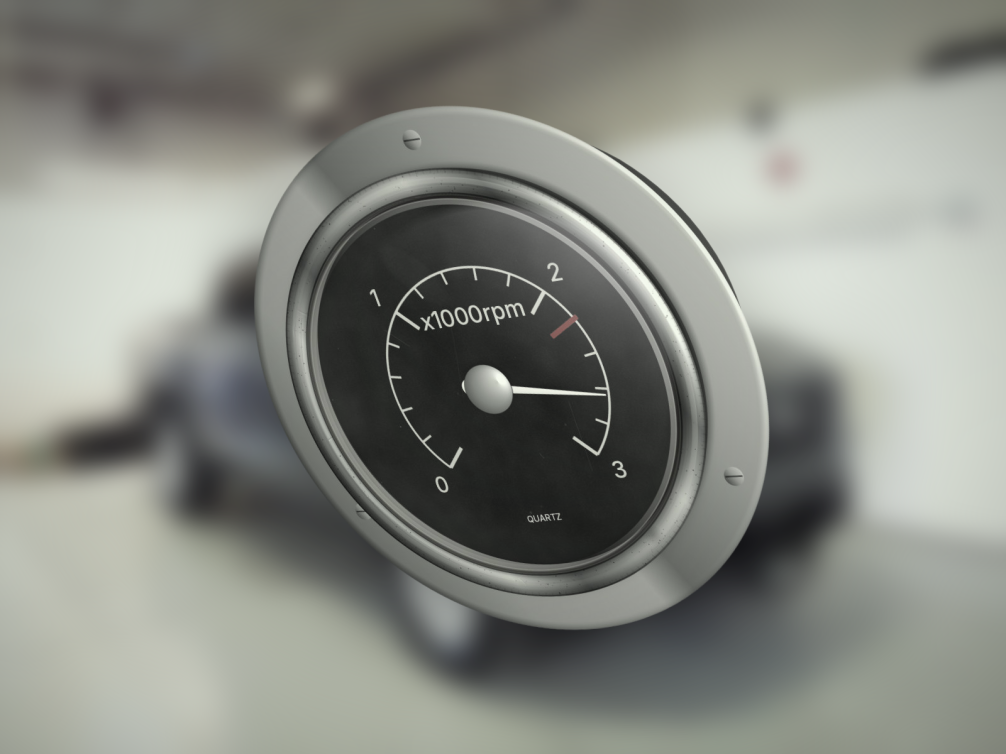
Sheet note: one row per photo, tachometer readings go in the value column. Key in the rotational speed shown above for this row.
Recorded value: 2600 rpm
